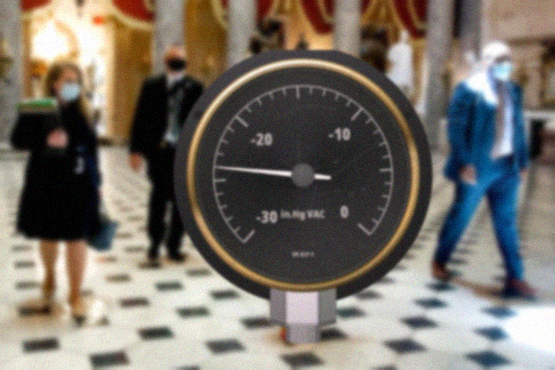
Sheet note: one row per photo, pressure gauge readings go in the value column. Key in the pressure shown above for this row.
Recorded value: -24 inHg
